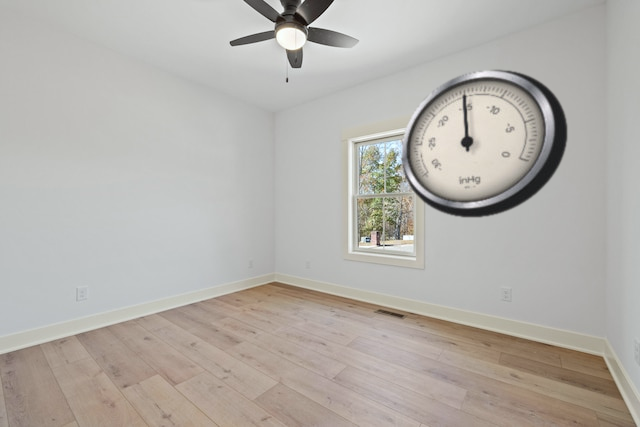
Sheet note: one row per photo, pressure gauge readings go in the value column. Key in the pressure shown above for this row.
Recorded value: -15 inHg
